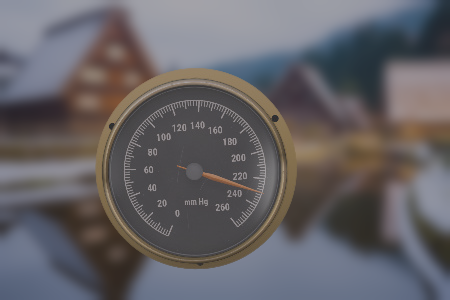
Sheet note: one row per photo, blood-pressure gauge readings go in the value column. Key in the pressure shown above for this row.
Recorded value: 230 mmHg
